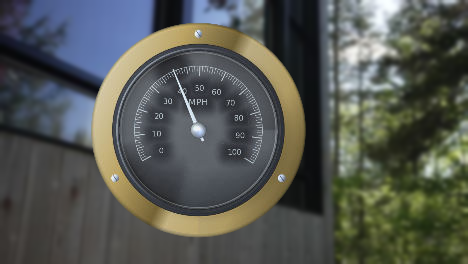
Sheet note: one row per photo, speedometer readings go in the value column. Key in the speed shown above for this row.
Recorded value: 40 mph
